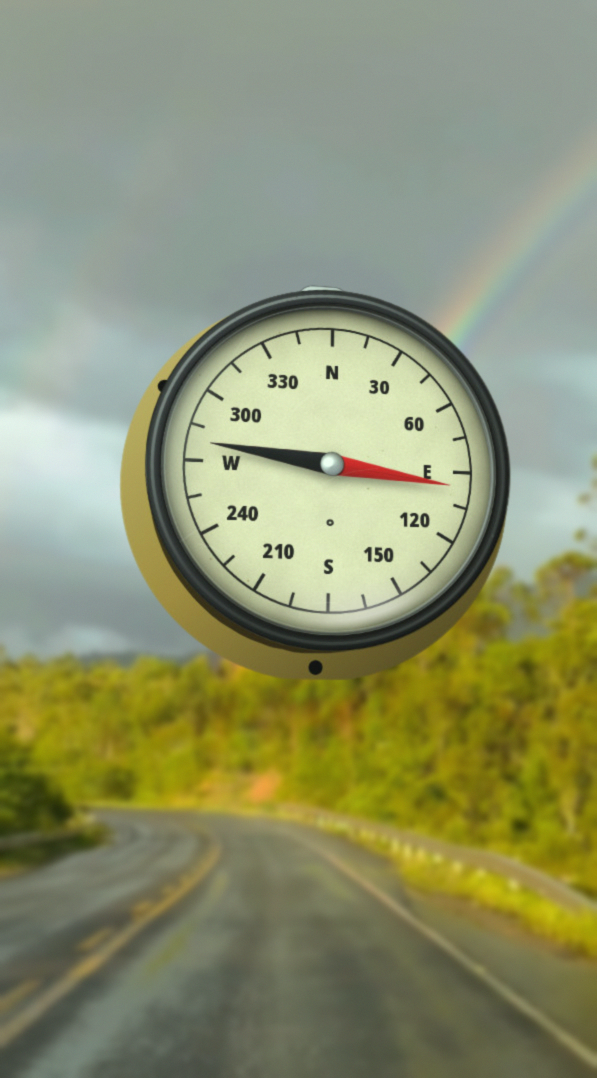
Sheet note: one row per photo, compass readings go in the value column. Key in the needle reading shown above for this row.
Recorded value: 97.5 °
